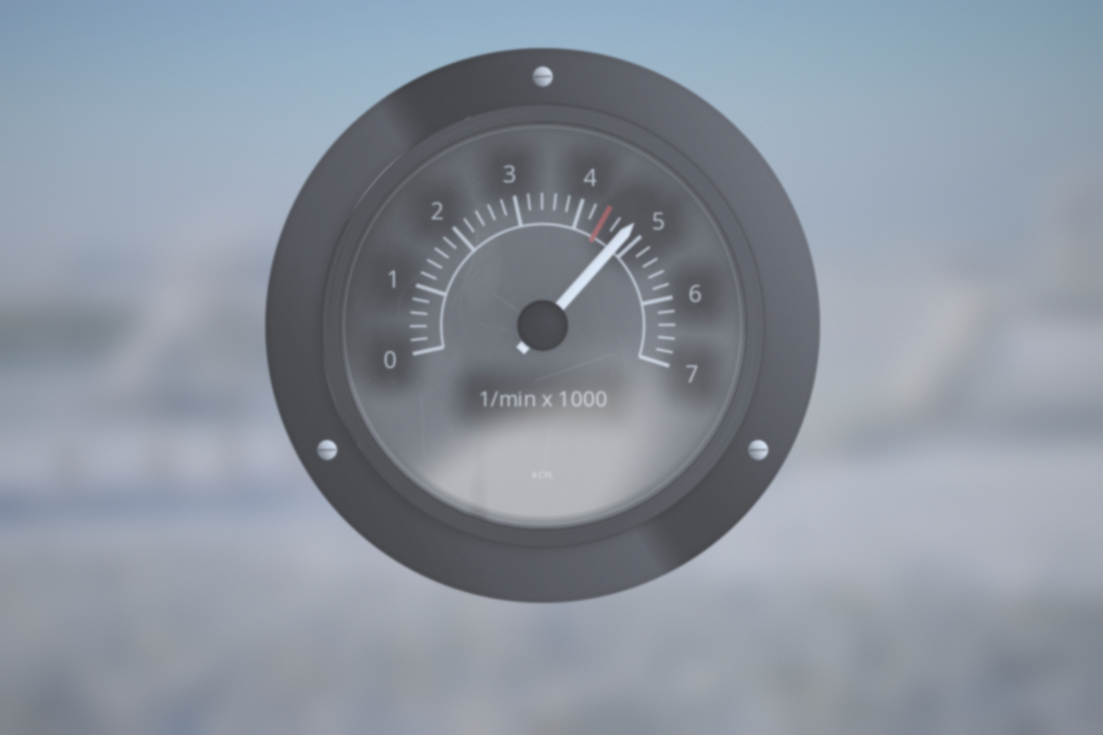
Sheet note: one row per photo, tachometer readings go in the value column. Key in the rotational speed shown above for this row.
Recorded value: 4800 rpm
